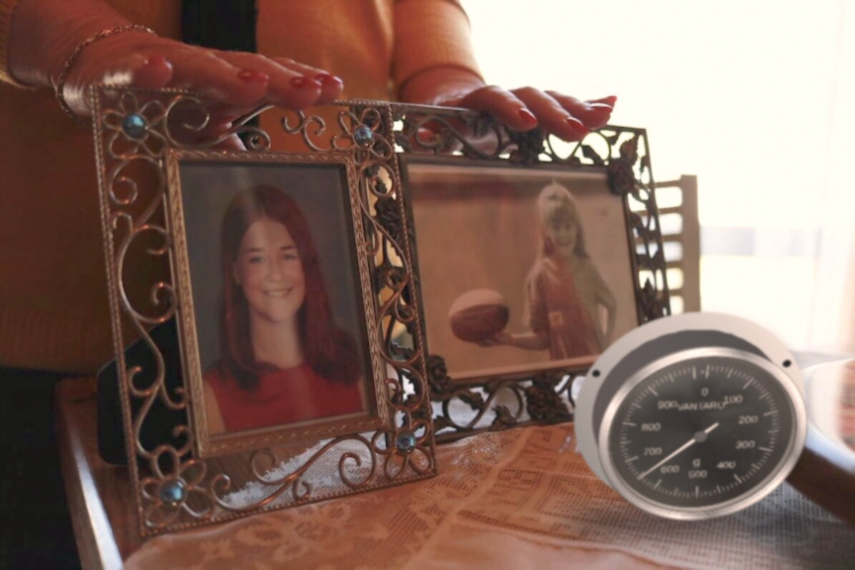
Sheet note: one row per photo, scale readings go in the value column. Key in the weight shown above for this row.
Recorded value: 650 g
